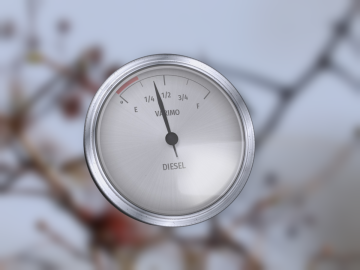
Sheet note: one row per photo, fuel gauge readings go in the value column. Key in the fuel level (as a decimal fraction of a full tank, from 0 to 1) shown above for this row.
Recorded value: 0.375
